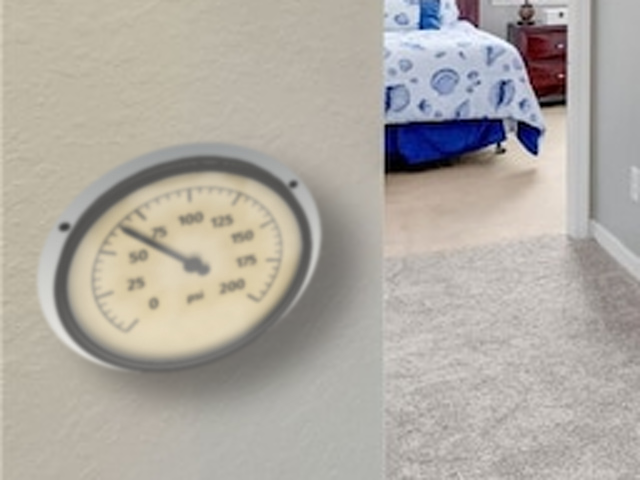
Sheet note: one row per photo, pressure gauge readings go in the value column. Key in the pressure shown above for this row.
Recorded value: 65 psi
